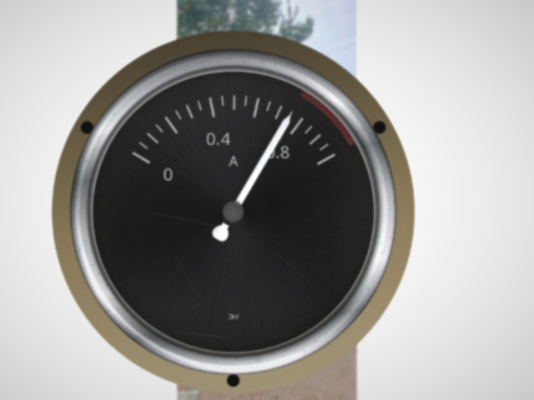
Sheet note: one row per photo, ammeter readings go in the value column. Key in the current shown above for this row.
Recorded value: 0.75 A
